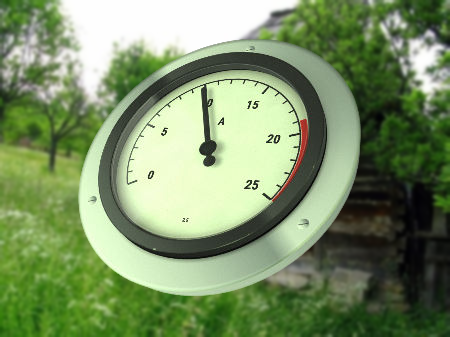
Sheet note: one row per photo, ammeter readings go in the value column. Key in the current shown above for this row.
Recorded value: 10 A
